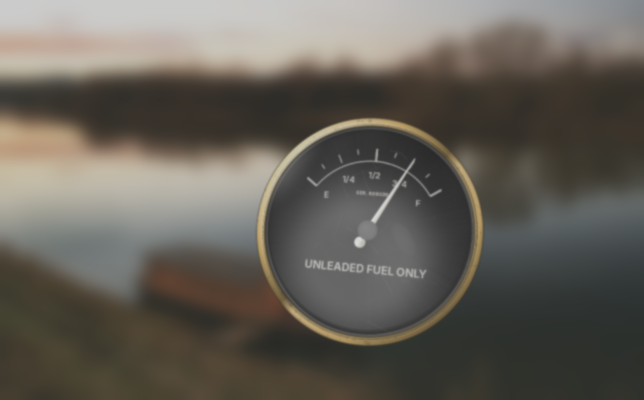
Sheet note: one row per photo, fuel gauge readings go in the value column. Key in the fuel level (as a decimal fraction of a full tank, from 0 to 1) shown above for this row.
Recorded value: 0.75
